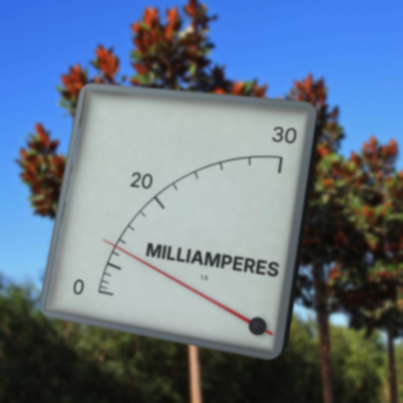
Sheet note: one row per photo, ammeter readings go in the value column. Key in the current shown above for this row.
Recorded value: 13 mA
